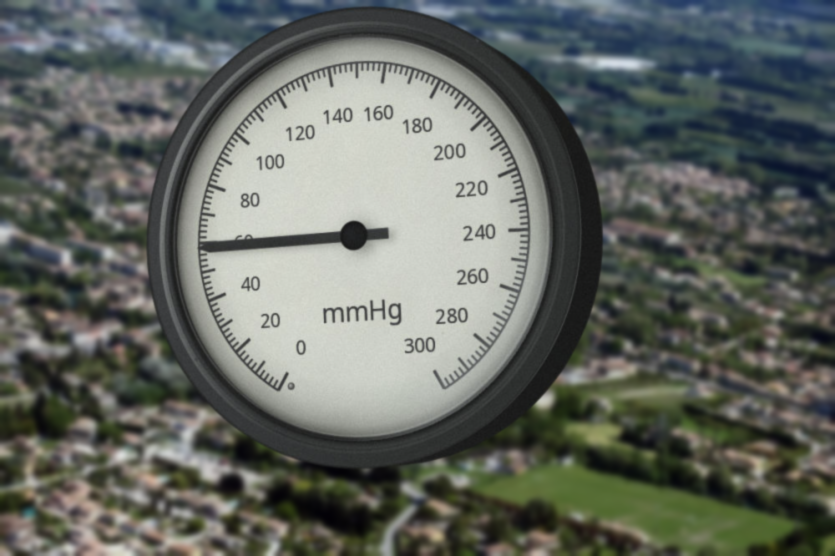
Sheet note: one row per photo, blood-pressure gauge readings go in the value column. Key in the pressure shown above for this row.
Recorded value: 58 mmHg
